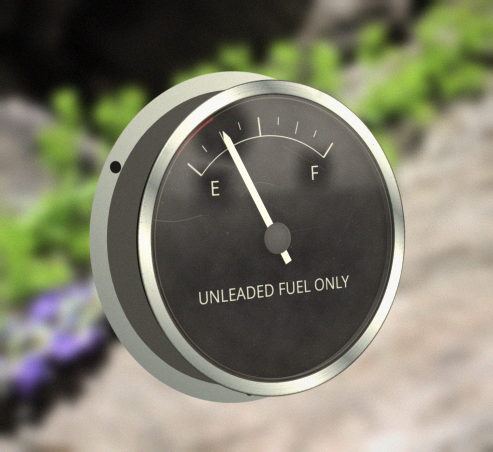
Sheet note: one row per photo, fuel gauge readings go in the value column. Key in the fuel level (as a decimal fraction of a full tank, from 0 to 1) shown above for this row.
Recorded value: 0.25
